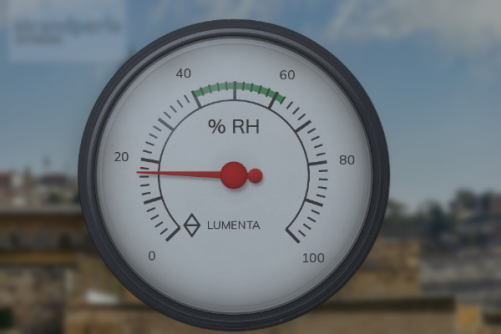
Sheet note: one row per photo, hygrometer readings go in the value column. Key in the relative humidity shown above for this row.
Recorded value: 17 %
